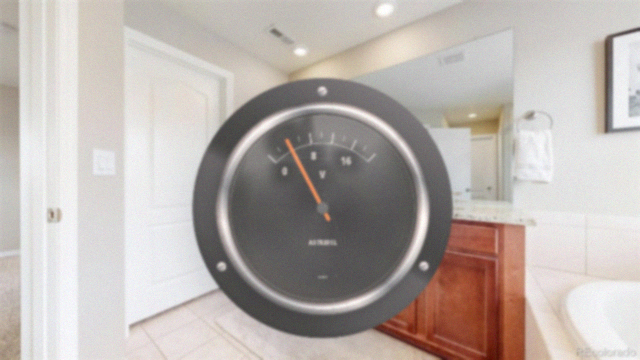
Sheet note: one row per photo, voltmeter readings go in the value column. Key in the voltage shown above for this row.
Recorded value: 4 V
